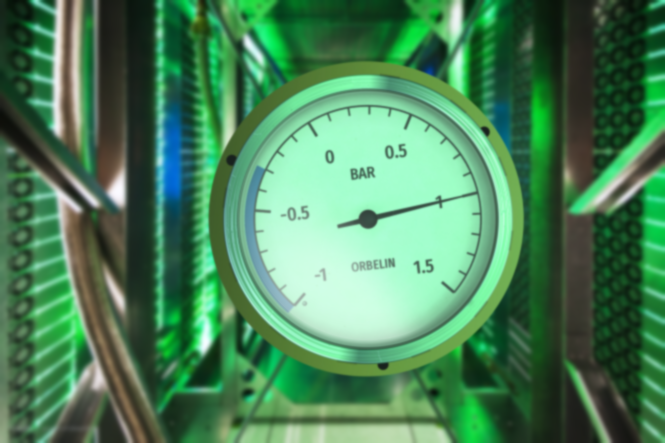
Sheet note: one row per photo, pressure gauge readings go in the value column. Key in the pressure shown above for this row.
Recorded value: 1 bar
